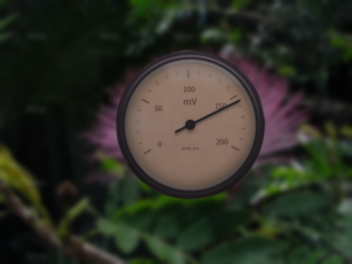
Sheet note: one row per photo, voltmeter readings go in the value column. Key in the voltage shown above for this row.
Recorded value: 155 mV
